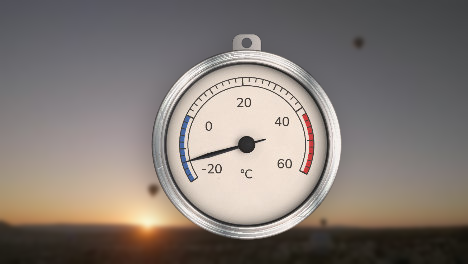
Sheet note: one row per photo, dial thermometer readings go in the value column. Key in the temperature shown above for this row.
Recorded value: -14 °C
